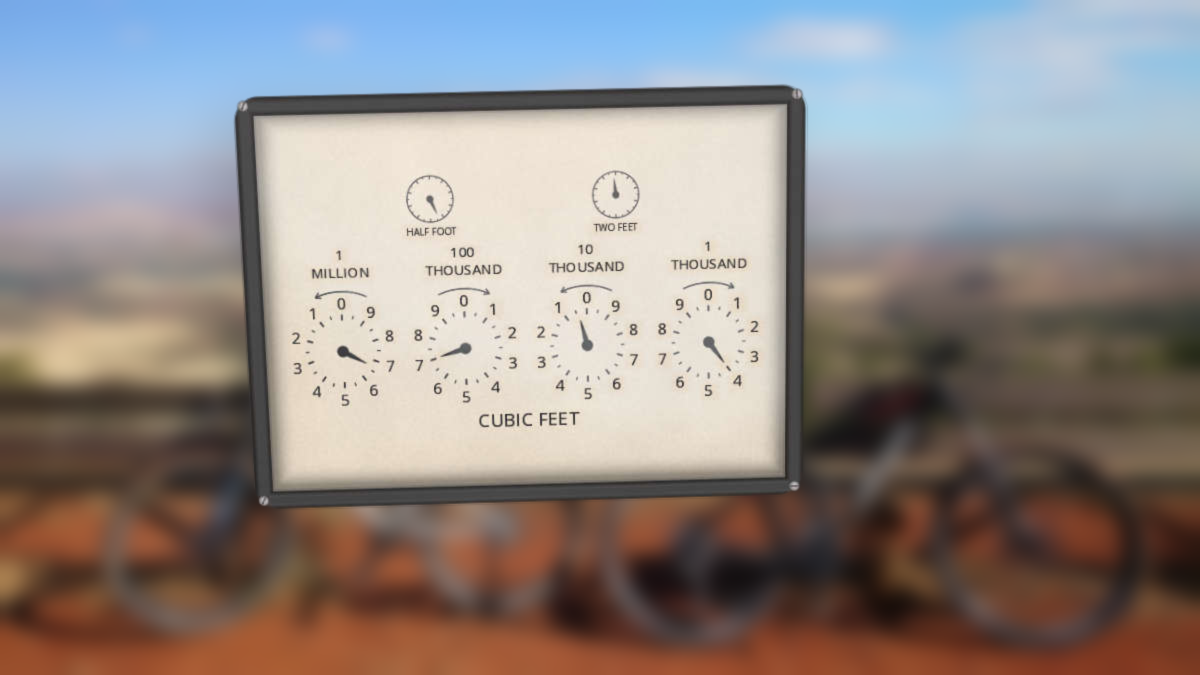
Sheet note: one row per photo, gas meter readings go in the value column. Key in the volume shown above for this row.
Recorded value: 670400 ft³
